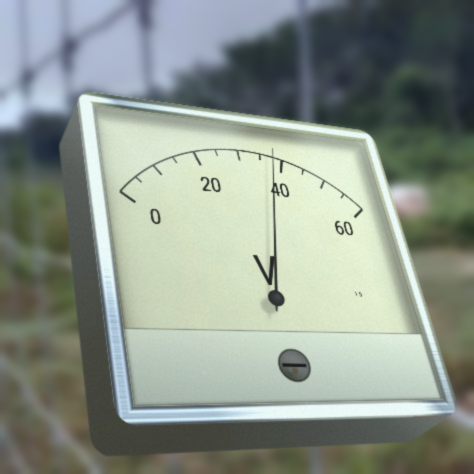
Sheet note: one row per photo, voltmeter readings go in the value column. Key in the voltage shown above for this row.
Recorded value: 37.5 V
